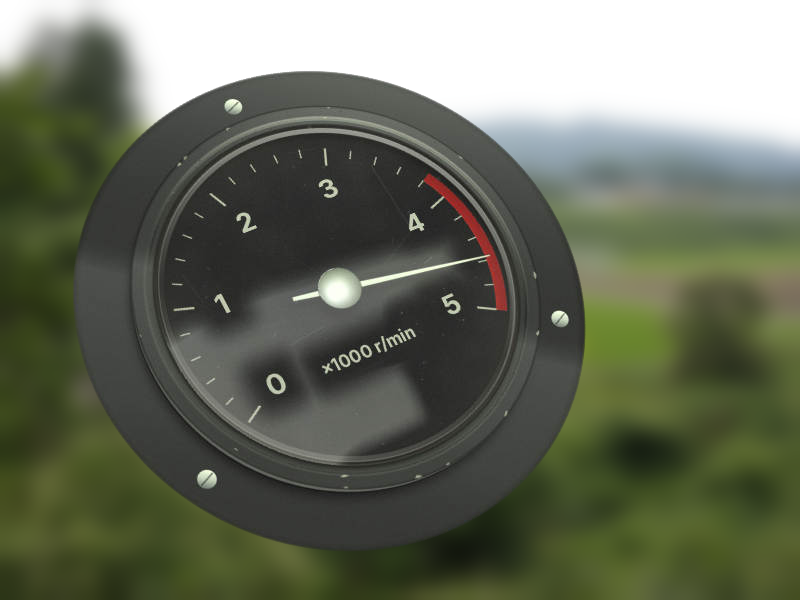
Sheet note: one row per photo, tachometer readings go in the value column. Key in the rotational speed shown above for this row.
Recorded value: 4600 rpm
